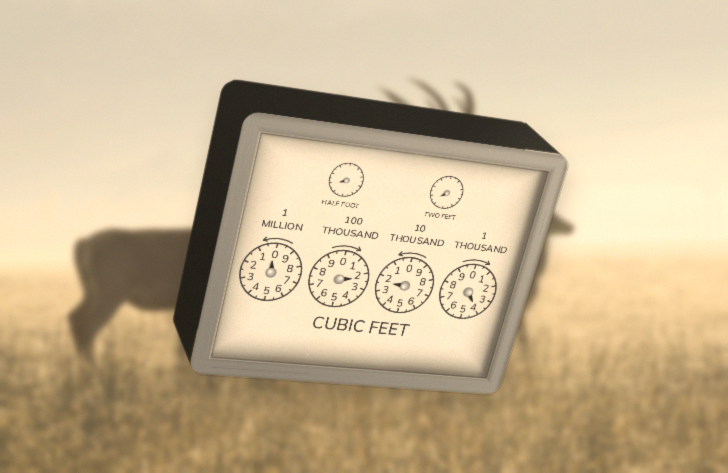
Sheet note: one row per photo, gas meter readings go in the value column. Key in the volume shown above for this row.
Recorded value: 22400 ft³
